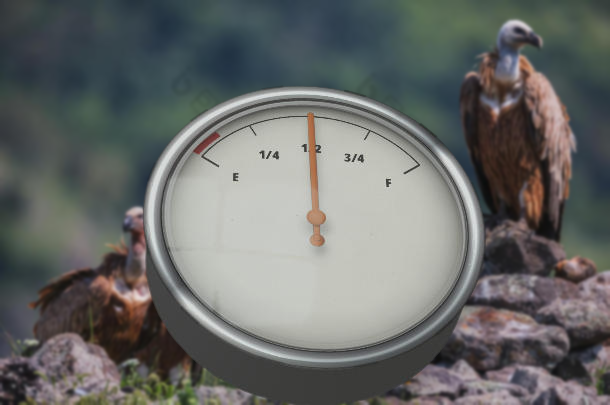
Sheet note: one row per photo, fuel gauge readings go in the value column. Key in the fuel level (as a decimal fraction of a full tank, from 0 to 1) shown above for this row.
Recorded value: 0.5
